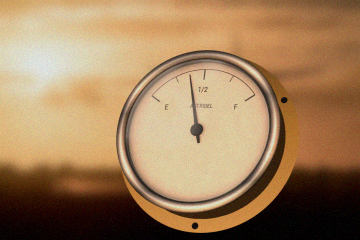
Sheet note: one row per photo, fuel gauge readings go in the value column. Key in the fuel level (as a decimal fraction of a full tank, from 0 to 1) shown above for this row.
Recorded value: 0.375
